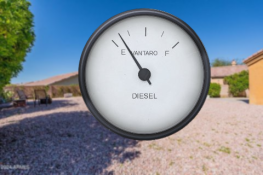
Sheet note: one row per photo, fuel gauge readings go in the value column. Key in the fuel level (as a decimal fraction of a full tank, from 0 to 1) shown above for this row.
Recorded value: 0.125
